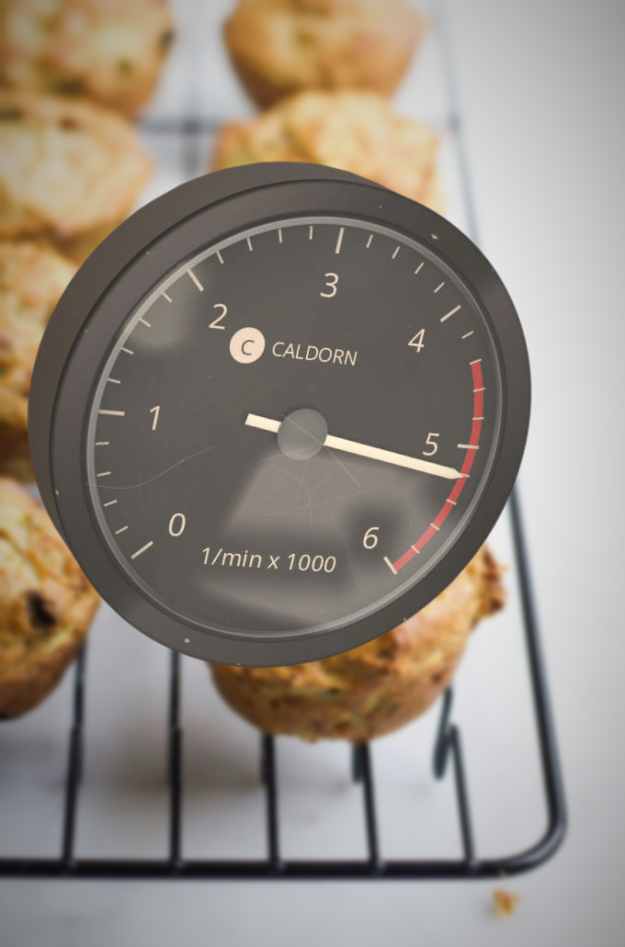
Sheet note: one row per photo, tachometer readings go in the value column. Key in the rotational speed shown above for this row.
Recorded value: 5200 rpm
